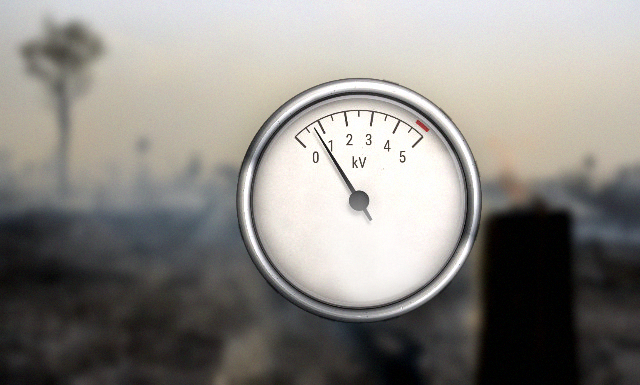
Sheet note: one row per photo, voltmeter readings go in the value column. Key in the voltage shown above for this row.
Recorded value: 0.75 kV
